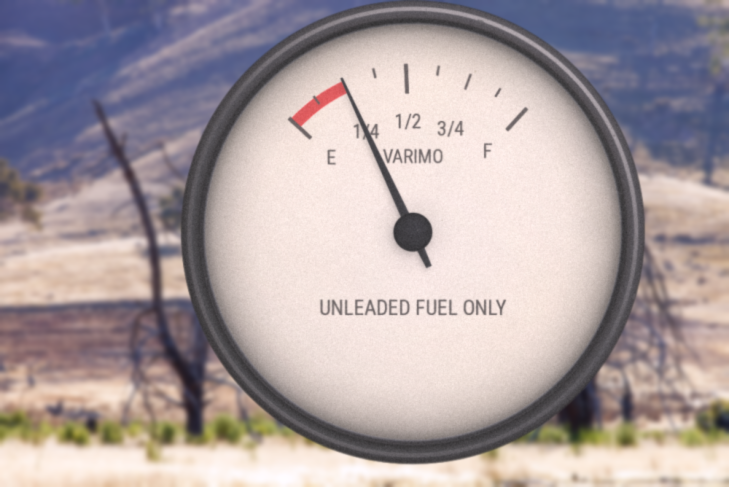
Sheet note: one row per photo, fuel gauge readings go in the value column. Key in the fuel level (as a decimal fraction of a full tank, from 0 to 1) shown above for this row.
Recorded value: 0.25
